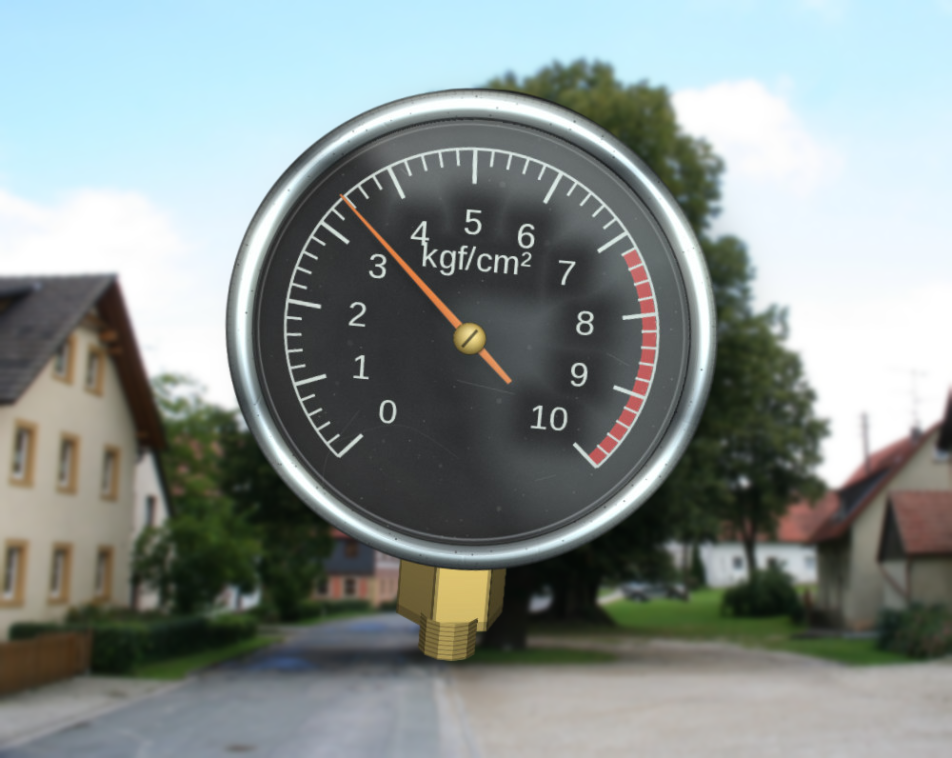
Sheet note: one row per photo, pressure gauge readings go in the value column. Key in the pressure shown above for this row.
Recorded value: 3.4 kg/cm²
